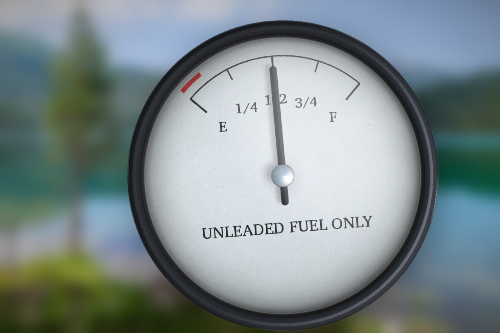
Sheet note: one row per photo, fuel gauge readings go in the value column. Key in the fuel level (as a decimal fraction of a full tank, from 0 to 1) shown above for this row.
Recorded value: 0.5
